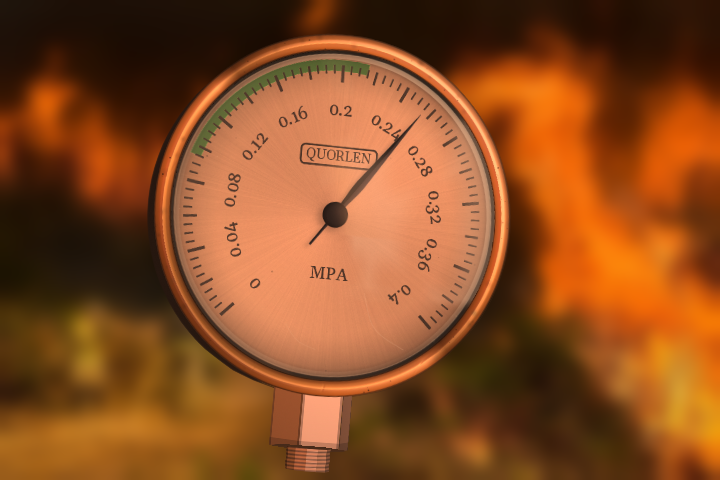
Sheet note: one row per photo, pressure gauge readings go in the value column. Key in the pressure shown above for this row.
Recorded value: 0.255 MPa
